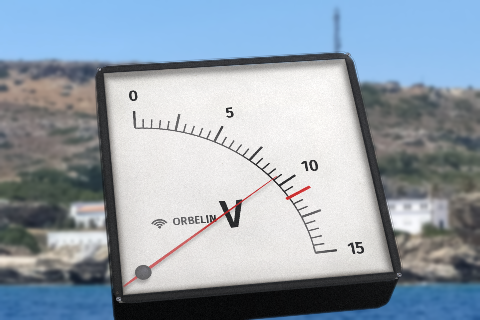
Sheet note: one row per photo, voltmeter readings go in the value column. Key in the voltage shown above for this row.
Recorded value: 9.5 V
